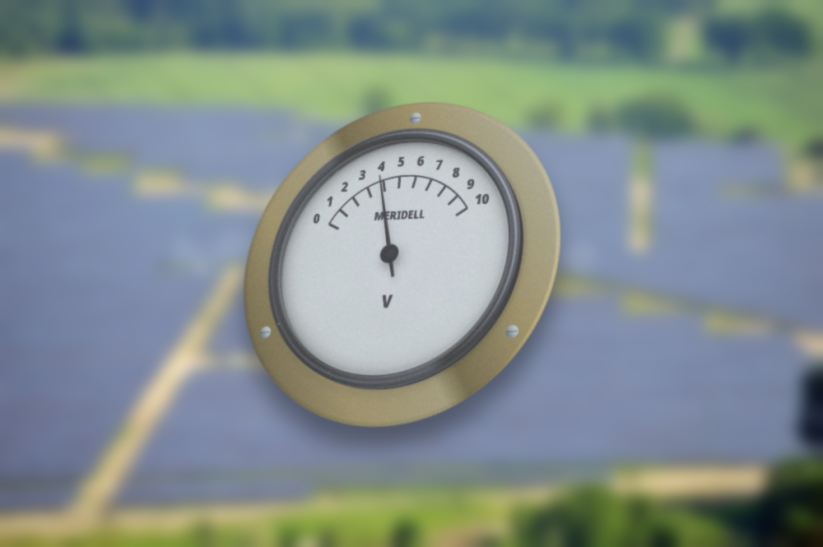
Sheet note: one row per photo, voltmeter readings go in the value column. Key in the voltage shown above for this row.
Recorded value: 4 V
